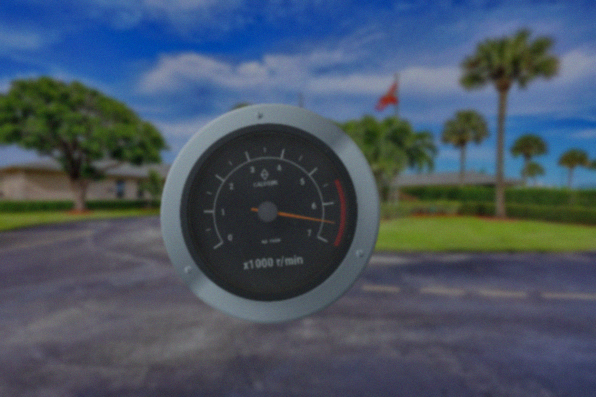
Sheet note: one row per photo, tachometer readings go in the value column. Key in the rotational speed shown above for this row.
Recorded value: 6500 rpm
